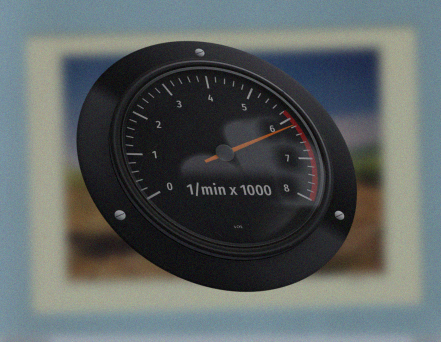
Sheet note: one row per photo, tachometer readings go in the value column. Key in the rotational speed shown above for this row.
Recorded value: 6200 rpm
